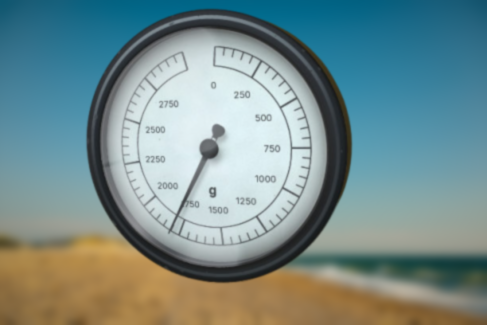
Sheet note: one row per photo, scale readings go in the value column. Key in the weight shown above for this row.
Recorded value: 1800 g
